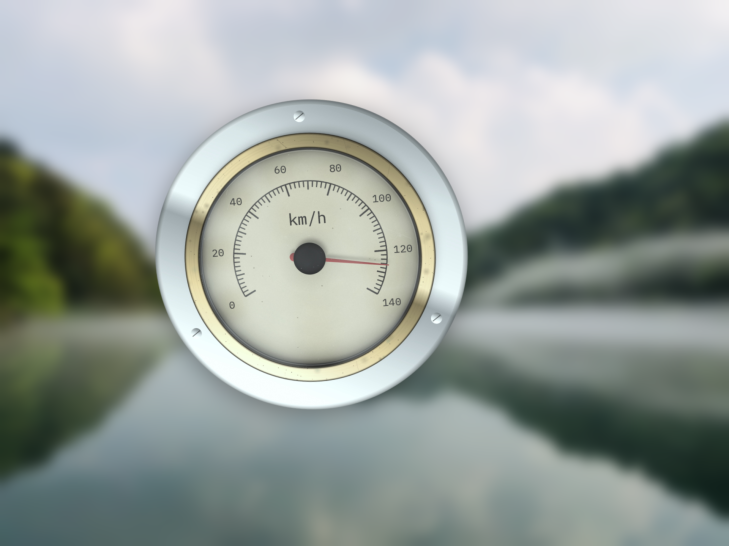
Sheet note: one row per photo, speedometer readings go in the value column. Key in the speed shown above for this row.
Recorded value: 126 km/h
